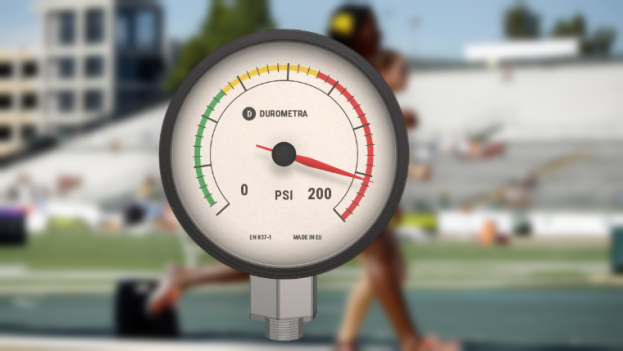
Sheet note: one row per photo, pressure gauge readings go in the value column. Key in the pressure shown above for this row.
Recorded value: 177.5 psi
